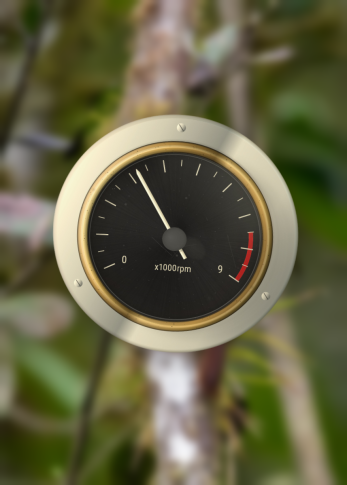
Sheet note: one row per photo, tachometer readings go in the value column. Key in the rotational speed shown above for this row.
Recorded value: 3250 rpm
